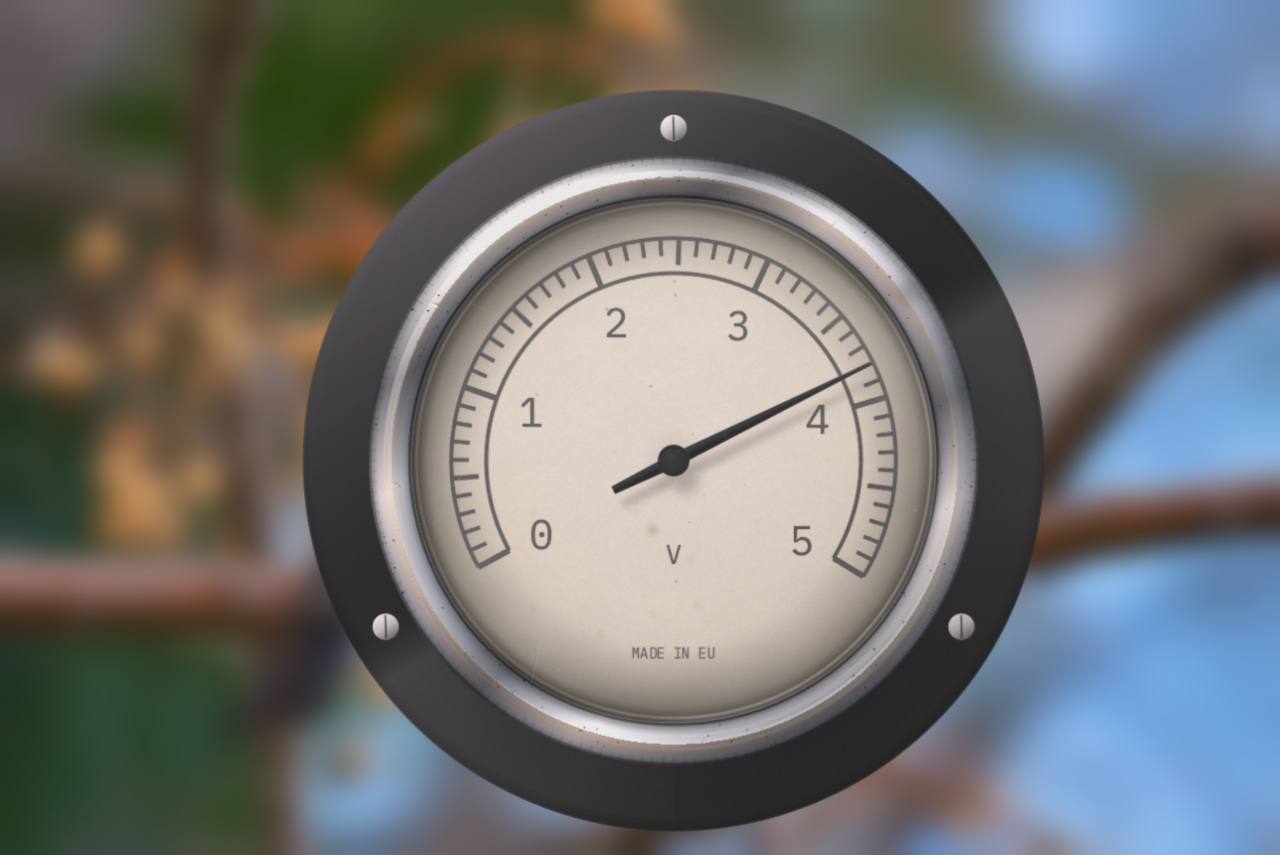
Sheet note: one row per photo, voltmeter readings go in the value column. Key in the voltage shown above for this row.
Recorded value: 3.8 V
